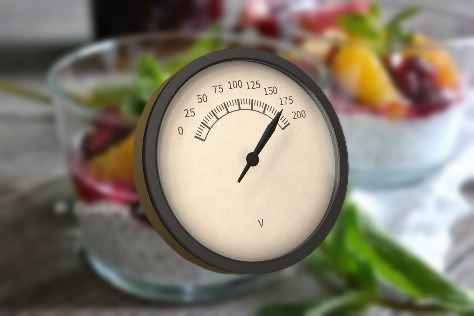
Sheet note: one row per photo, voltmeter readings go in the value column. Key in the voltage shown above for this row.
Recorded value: 175 V
